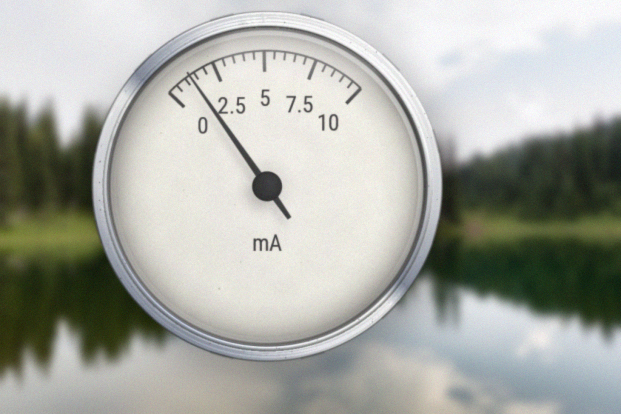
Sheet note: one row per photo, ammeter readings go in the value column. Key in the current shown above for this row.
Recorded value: 1.25 mA
